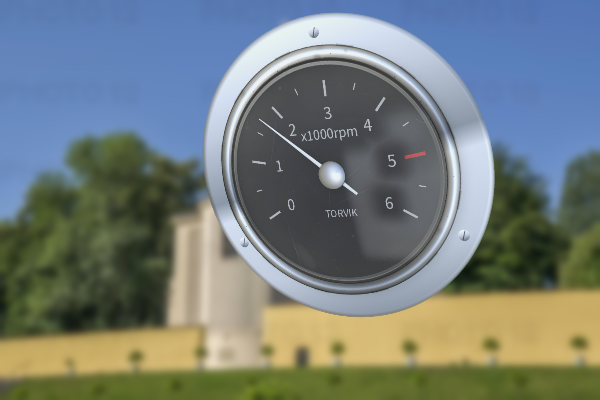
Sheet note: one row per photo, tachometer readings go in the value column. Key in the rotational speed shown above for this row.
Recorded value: 1750 rpm
